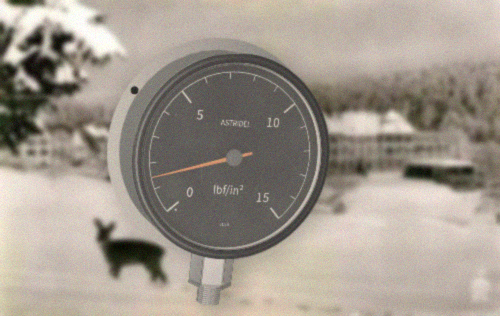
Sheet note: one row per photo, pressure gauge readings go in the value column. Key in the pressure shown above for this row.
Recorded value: 1.5 psi
